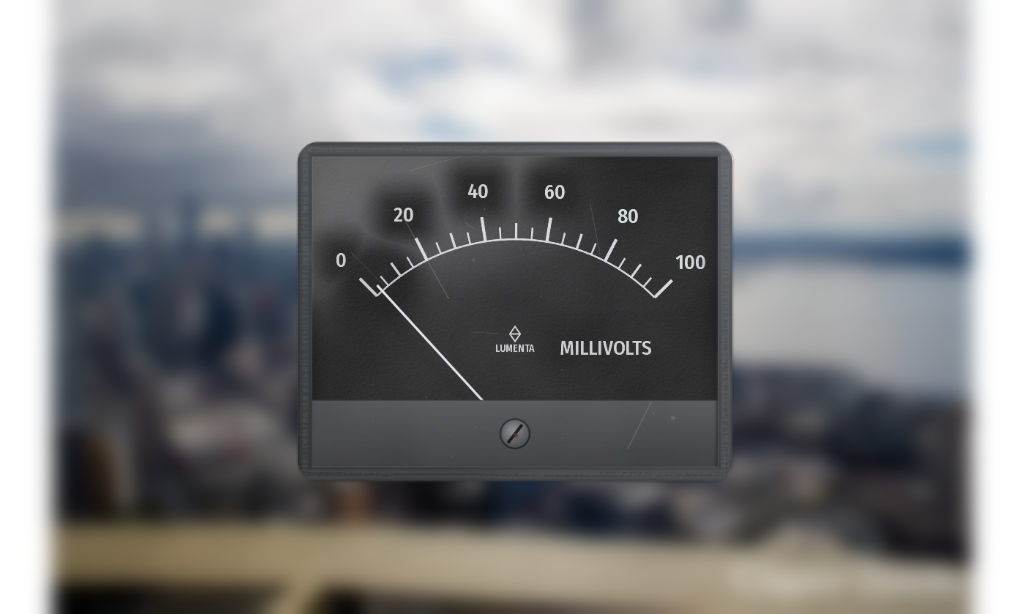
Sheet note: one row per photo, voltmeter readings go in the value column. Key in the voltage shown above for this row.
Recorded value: 2.5 mV
